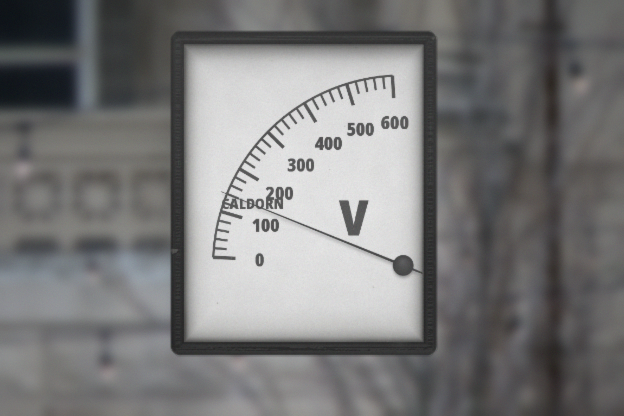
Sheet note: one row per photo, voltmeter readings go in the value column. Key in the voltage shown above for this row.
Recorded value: 140 V
